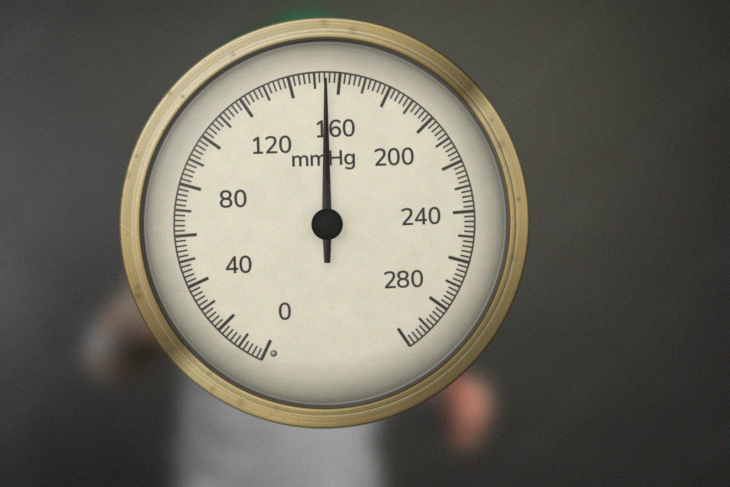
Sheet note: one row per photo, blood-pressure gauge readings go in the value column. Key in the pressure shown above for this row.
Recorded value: 154 mmHg
